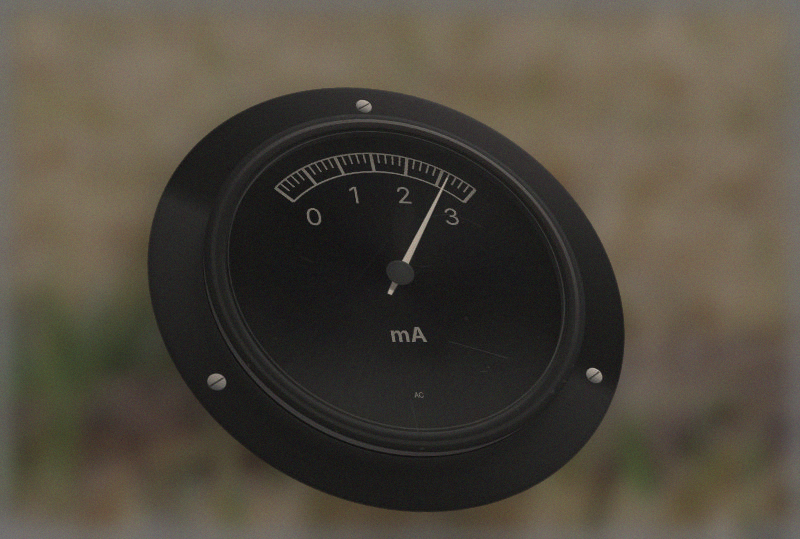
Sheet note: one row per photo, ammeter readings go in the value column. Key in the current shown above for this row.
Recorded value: 2.6 mA
